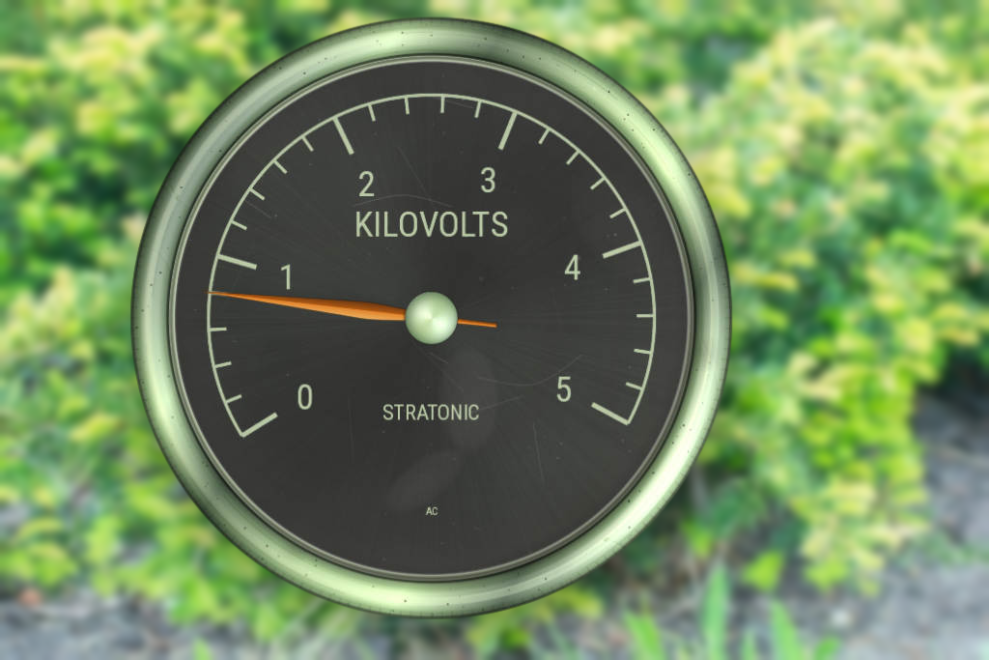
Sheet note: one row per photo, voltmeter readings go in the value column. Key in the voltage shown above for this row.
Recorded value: 0.8 kV
